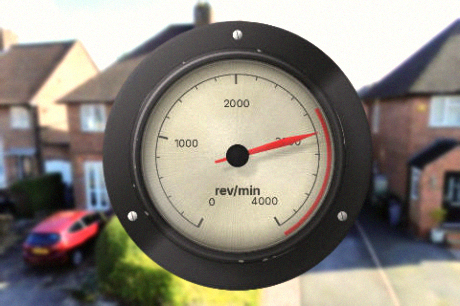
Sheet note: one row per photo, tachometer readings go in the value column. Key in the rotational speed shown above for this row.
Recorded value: 3000 rpm
